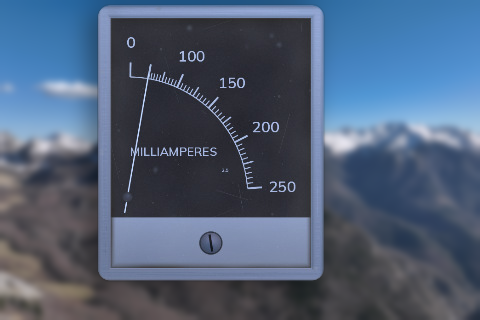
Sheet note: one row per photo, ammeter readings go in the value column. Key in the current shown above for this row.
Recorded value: 50 mA
